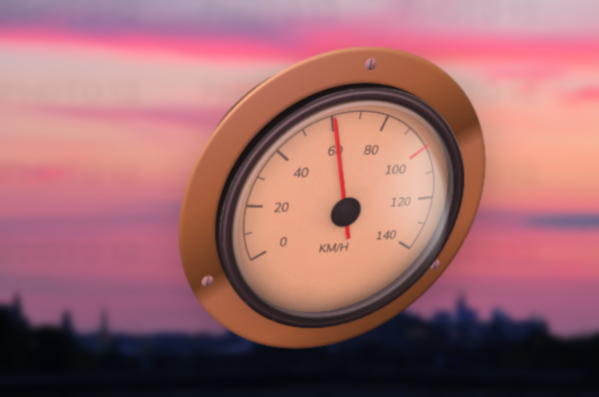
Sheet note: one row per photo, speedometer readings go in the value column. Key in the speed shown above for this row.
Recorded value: 60 km/h
